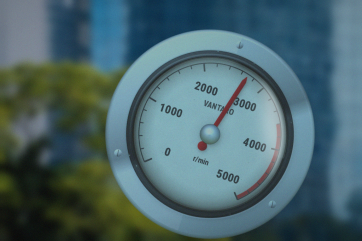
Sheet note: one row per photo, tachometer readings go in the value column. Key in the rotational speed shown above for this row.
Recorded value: 2700 rpm
